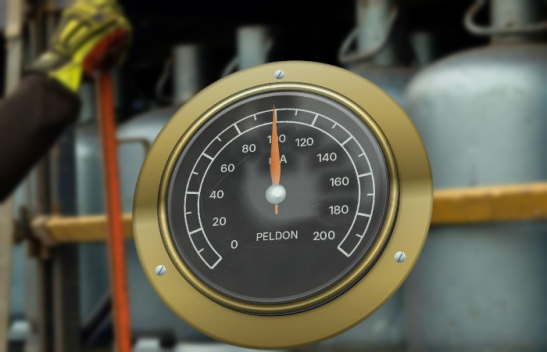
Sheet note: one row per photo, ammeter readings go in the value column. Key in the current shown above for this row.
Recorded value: 100 mA
